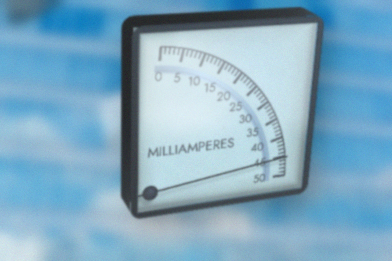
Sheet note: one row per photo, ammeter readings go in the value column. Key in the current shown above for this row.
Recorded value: 45 mA
